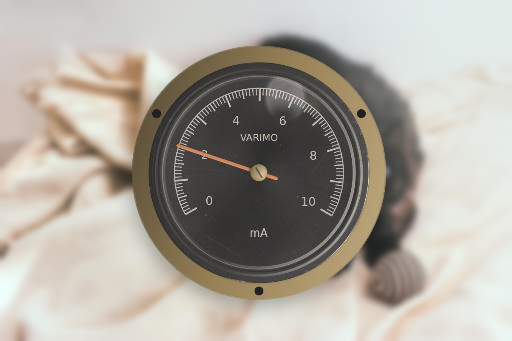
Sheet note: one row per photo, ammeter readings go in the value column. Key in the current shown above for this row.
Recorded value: 2 mA
